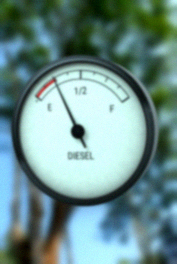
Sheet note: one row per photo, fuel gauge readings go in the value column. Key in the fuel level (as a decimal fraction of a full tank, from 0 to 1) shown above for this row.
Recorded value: 0.25
